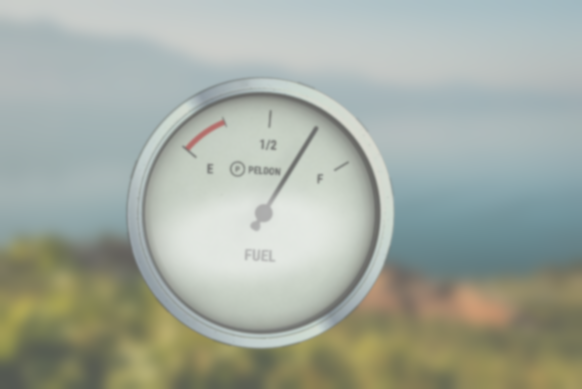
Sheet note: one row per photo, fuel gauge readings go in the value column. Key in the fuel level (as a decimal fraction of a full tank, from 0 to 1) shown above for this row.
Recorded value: 0.75
